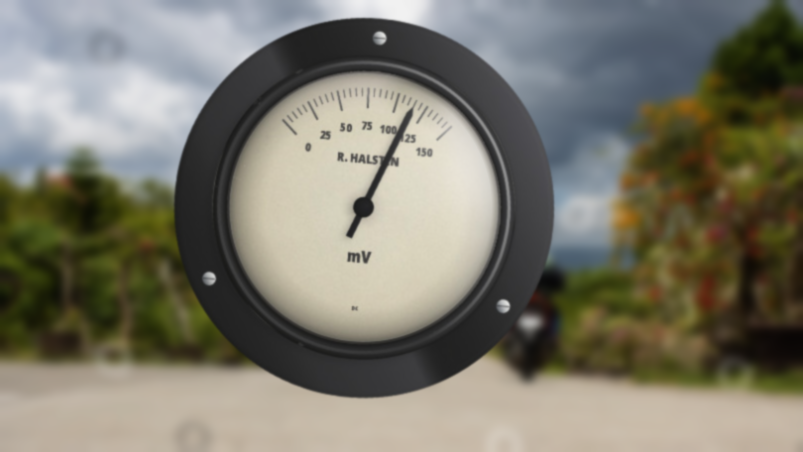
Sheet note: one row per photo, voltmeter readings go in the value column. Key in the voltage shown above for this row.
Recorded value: 115 mV
